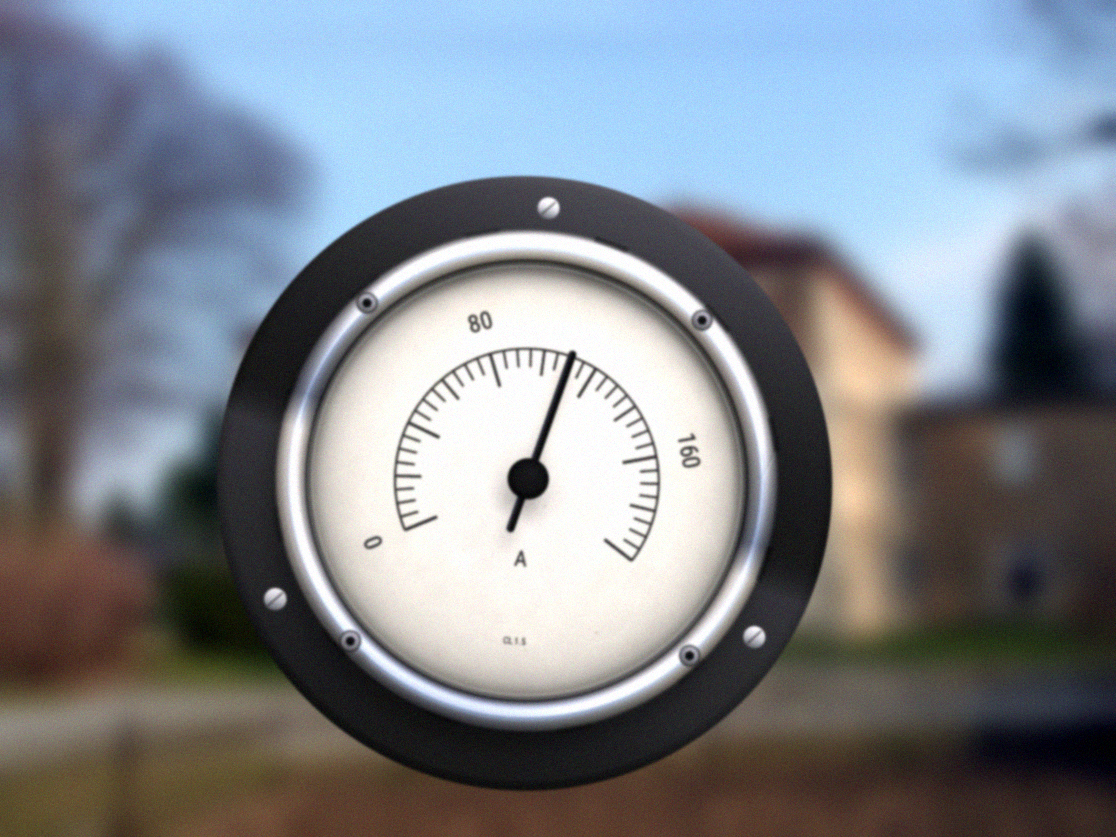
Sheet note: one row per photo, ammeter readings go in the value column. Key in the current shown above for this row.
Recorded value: 110 A
